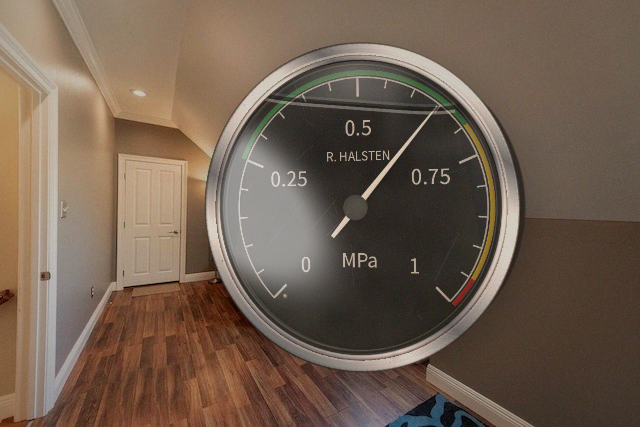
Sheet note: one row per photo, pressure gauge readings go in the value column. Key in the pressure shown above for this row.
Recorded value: 0.65 MPa
